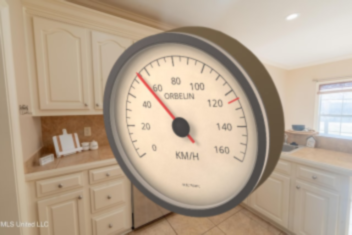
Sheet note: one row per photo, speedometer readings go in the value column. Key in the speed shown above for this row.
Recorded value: 55 km/h
